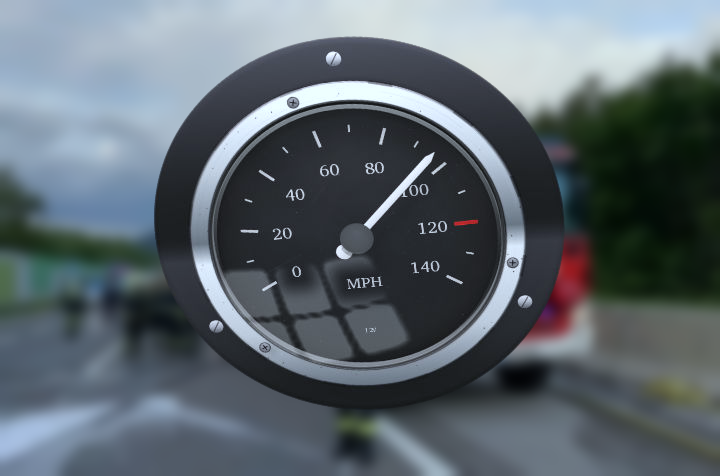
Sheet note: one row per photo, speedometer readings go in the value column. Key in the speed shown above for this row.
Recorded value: 95 mph
